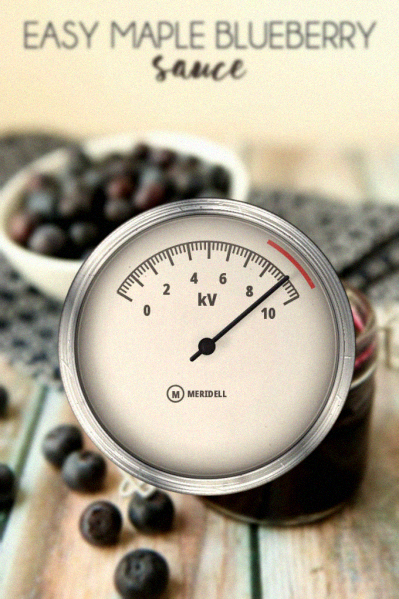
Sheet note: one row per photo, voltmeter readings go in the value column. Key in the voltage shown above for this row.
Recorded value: 9 kV
